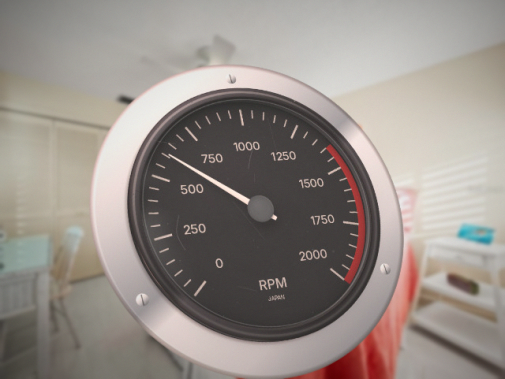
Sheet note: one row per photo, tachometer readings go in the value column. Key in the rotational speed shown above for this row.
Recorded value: 600 rpm
